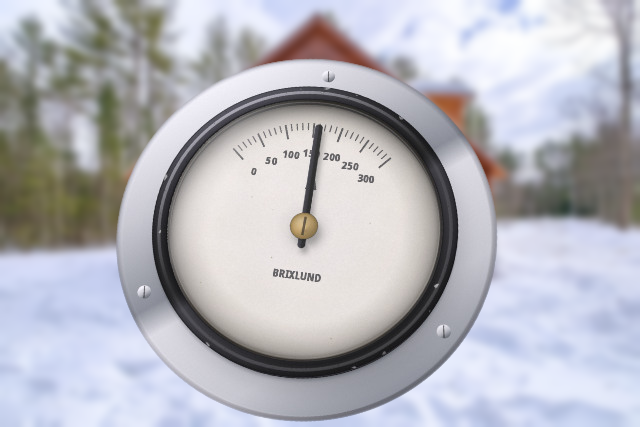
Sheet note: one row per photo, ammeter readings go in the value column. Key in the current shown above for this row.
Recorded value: 160 A
